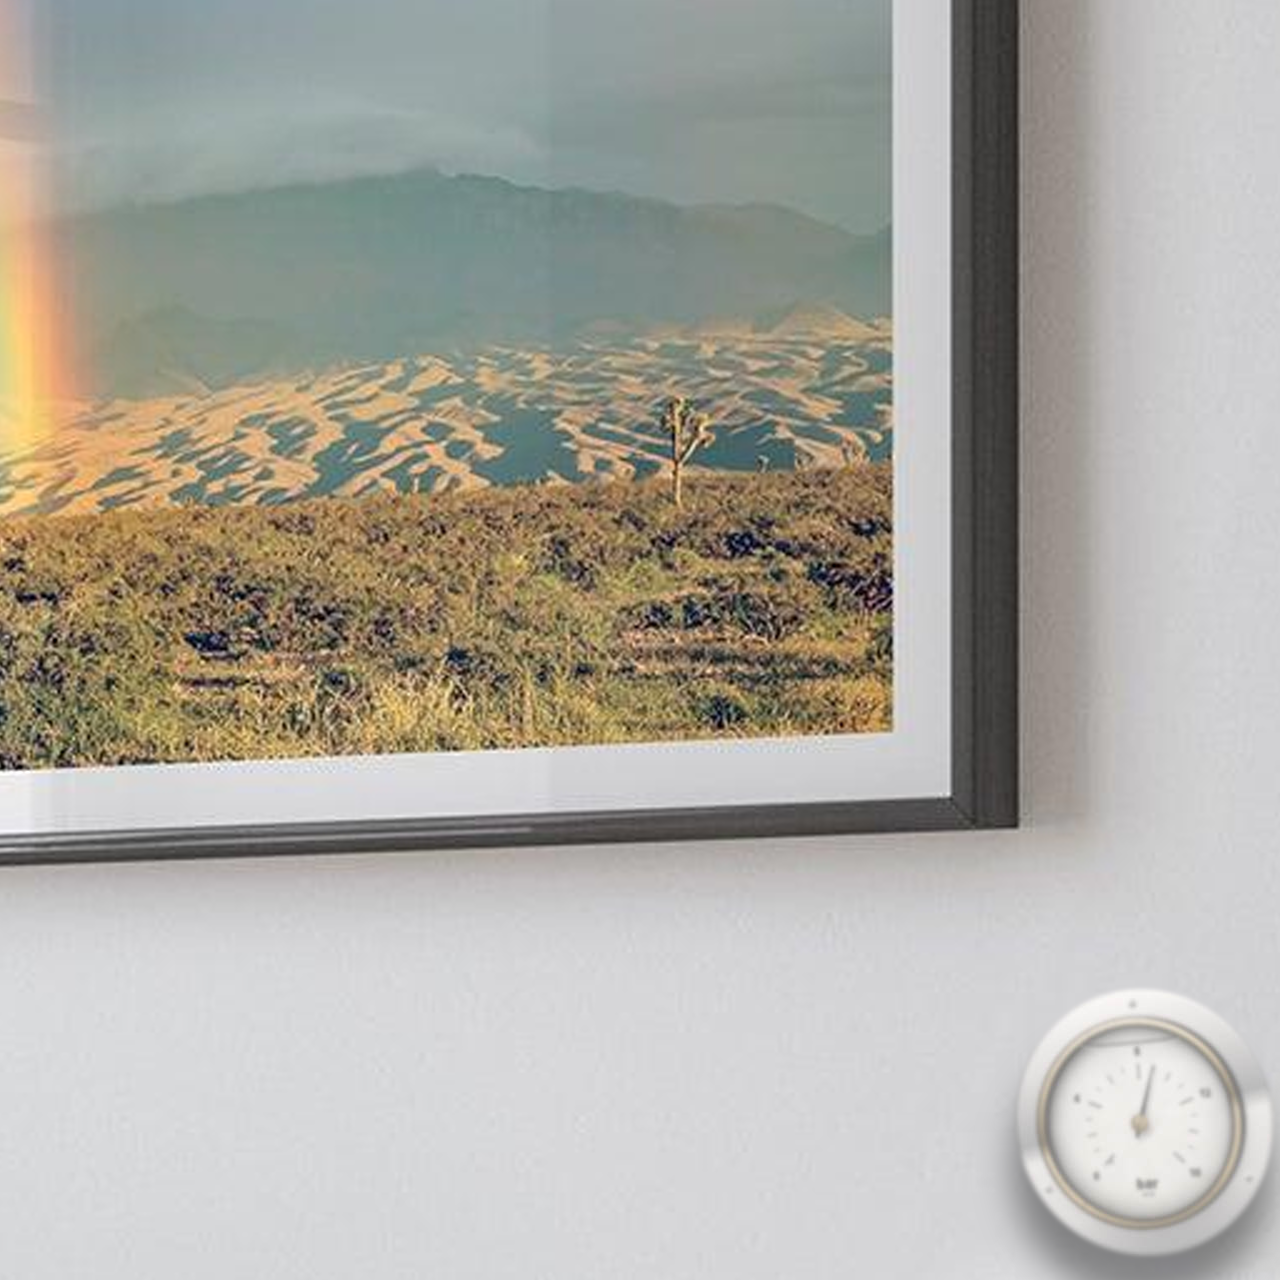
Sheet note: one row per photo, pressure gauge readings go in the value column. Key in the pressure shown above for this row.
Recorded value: 9 bar
